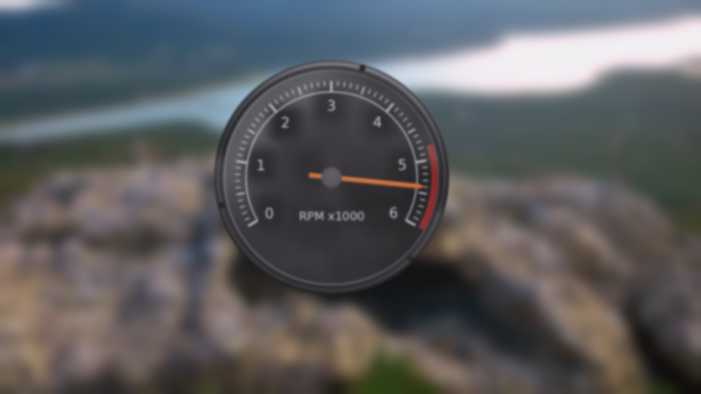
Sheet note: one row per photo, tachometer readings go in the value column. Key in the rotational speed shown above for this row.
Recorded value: 5400 rpm
